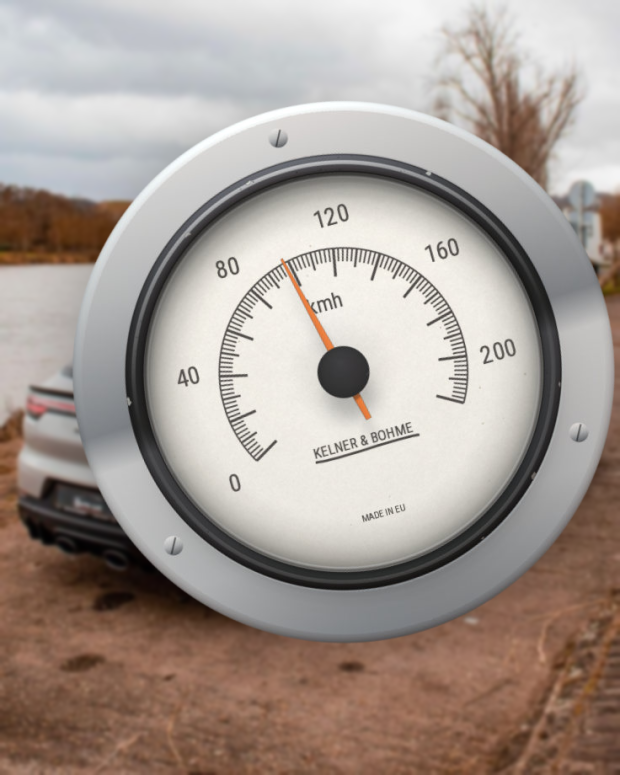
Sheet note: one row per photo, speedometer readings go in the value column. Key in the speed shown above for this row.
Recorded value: 98 km/h
